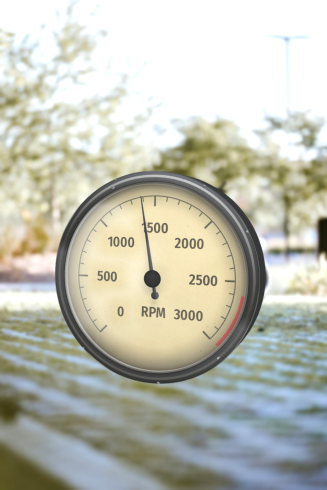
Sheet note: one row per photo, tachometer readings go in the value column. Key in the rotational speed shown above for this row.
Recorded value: 1400 rpm
